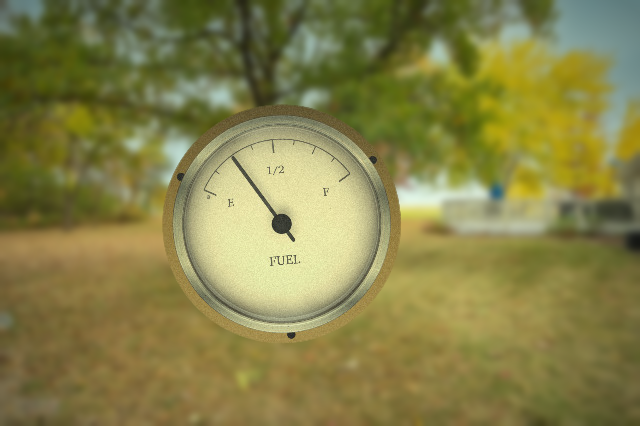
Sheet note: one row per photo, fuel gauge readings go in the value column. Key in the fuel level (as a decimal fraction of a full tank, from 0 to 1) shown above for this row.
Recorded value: 0.25
